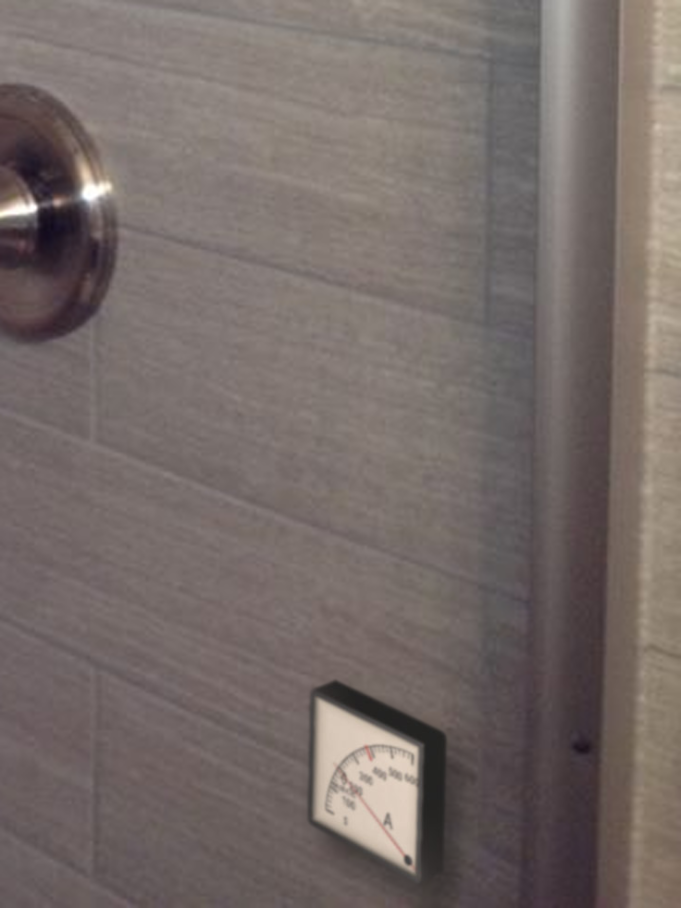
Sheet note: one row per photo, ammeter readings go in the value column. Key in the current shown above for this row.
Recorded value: 200 A
